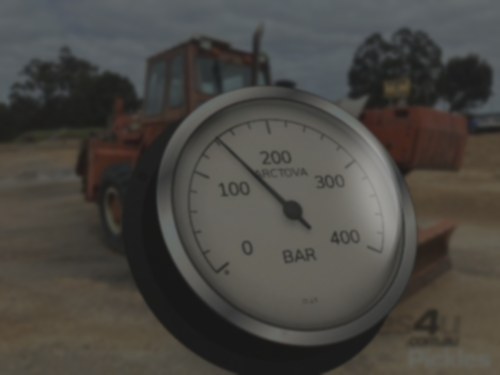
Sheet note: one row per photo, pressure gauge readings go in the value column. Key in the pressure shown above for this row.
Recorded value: 140 bar
